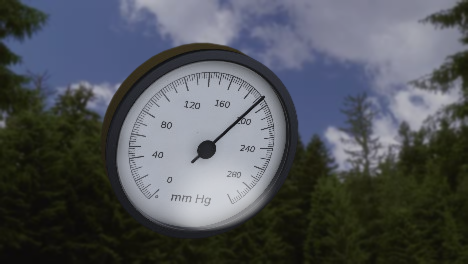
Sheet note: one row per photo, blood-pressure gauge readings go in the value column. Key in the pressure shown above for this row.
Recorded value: 190 mmHg
